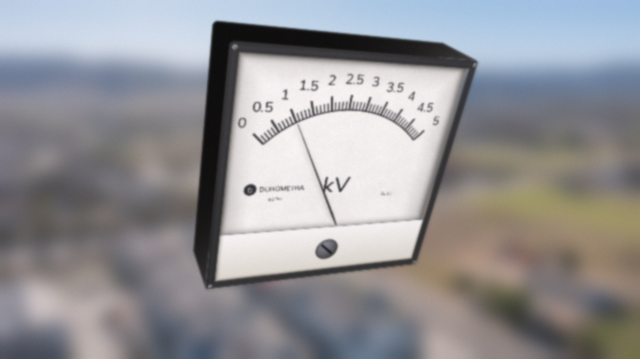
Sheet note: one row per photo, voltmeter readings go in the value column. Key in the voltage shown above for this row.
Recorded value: 1 kV
